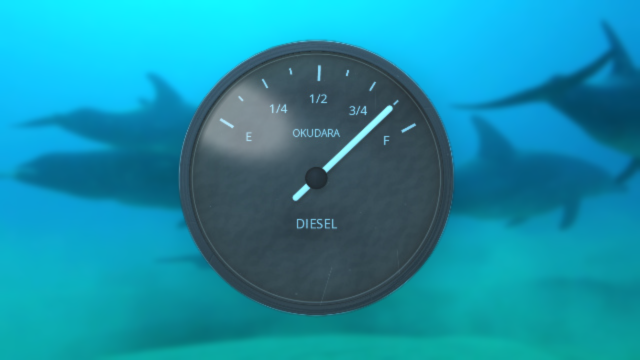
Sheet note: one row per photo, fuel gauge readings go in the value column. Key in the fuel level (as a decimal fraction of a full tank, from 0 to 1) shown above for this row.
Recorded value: 0.875
